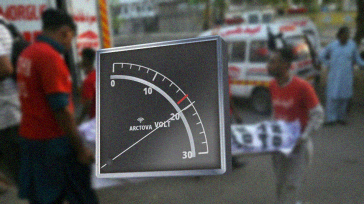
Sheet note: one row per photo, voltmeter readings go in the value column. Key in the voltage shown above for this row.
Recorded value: 20 V
